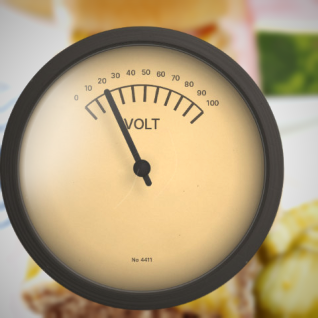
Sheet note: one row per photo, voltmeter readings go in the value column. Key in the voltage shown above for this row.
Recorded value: 20 V
